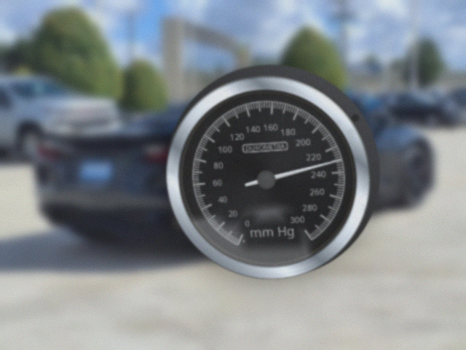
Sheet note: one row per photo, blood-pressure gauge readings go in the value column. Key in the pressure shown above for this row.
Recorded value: 230 mmHg
